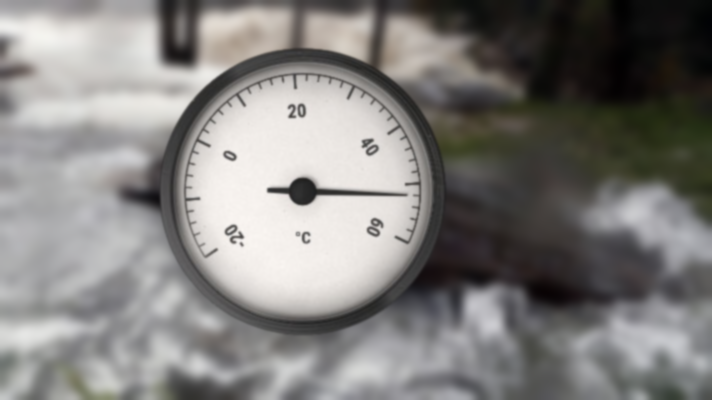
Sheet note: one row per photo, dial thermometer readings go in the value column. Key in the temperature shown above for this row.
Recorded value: 52 °C
